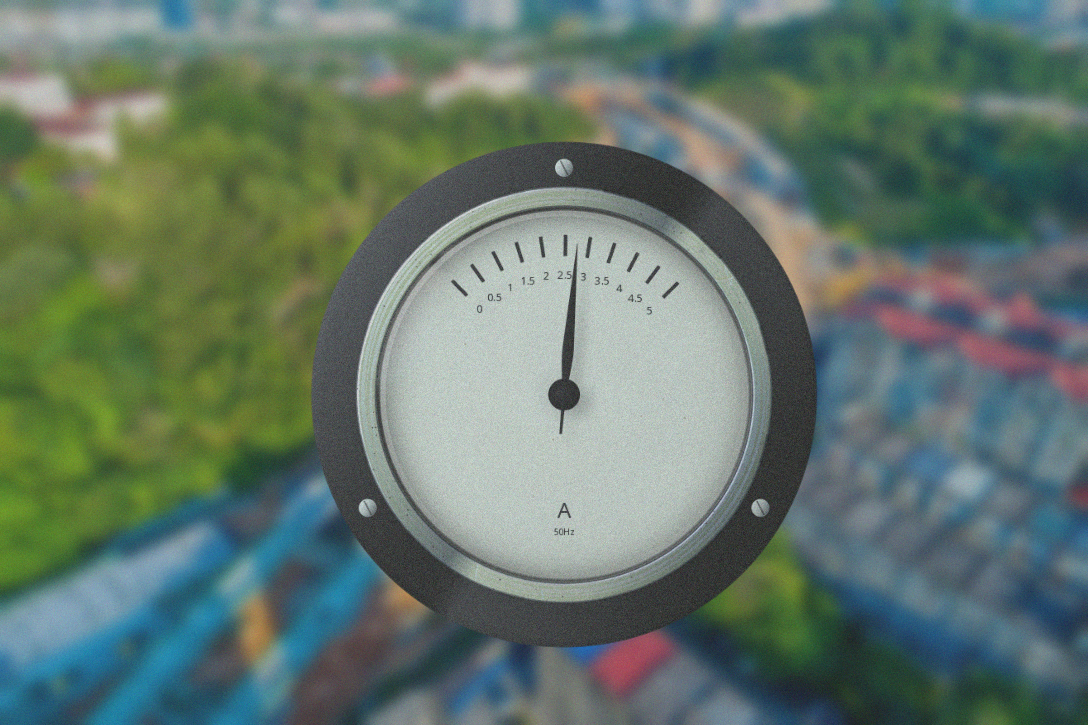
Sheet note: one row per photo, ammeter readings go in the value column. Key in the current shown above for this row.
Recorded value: 2.75 A
